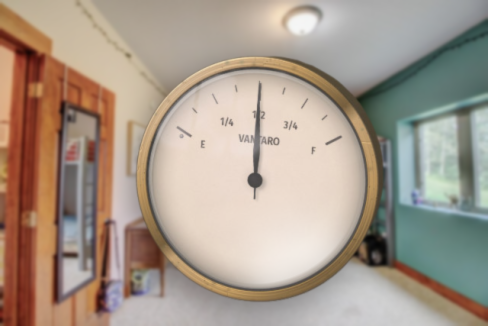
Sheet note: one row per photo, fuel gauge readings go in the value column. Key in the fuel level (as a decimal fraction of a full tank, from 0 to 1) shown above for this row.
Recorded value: 0.5
